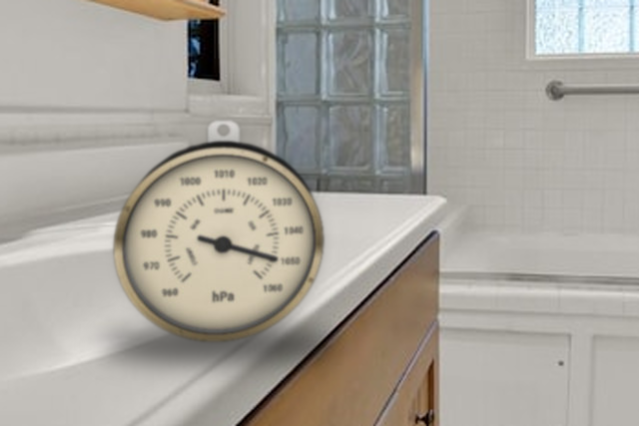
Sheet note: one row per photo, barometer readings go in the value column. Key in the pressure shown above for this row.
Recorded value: 1050 hPa
